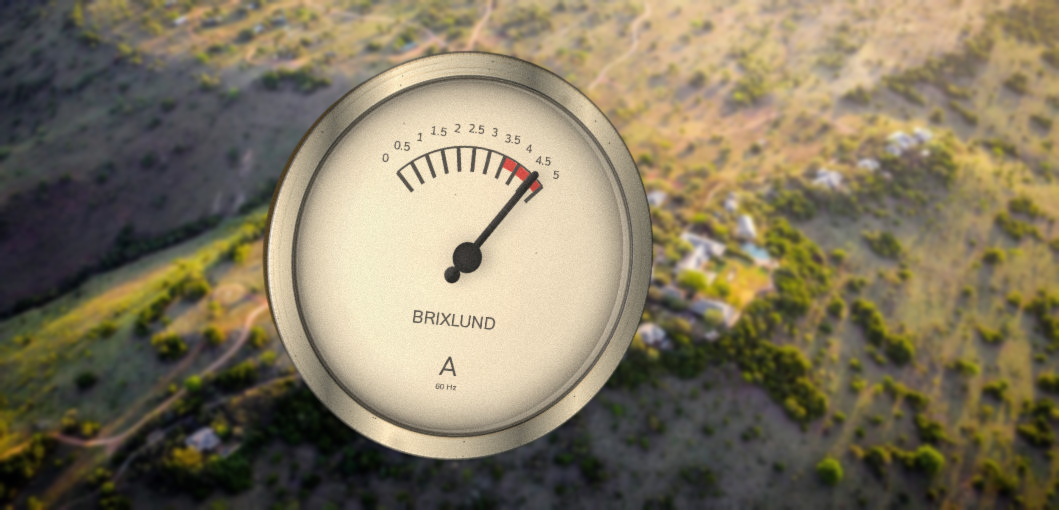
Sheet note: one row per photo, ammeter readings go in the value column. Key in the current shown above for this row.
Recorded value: 4.5 A
